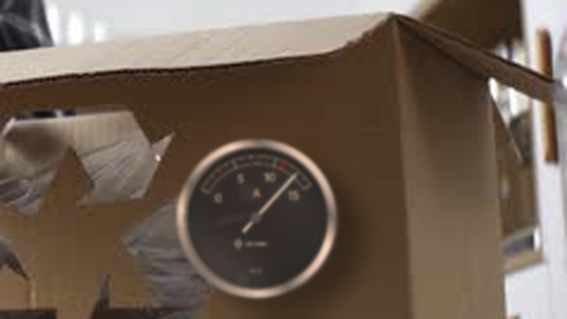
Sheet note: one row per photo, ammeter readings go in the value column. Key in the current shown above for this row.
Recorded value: 13 A
